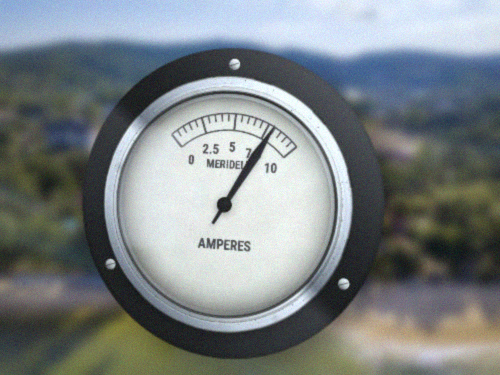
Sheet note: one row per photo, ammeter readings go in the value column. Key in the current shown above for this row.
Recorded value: 8 A
